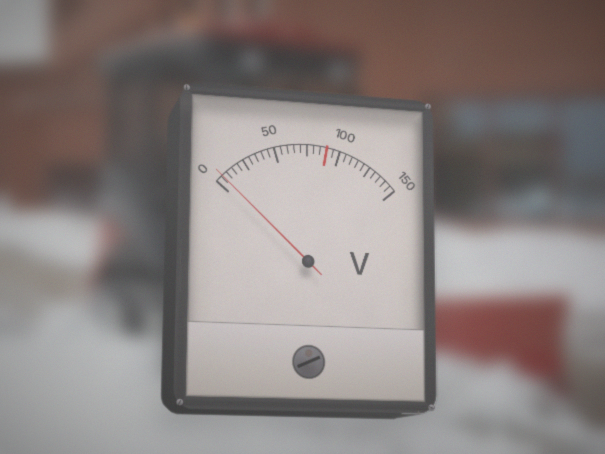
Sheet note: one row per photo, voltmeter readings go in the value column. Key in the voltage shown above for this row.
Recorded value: 5 V
